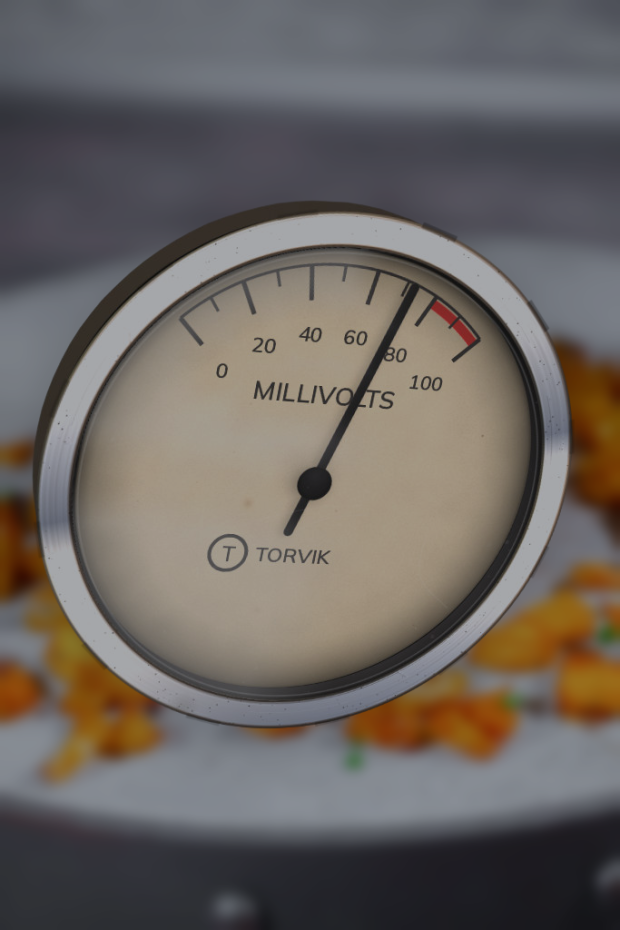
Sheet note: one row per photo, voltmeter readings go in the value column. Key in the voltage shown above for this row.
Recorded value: 70 mV
